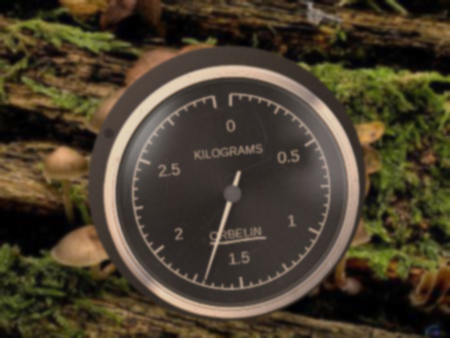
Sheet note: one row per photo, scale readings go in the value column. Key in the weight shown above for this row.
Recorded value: 1.7 kg
